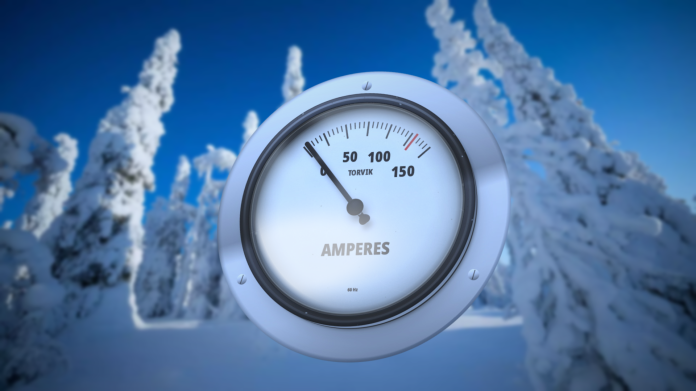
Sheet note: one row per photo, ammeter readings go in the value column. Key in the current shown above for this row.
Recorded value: 5 A
